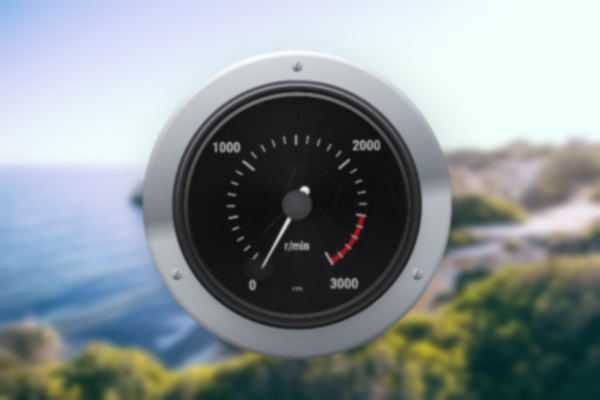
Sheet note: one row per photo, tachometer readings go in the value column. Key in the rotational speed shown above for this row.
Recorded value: 0 rpm
